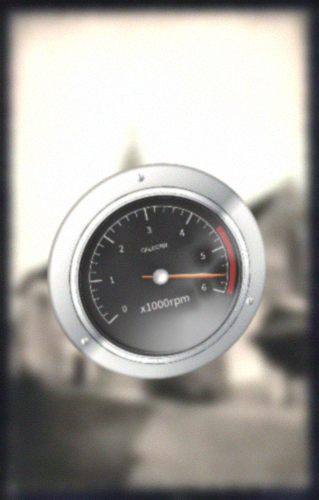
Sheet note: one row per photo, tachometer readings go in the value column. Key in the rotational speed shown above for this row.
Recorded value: 5600 rpm
